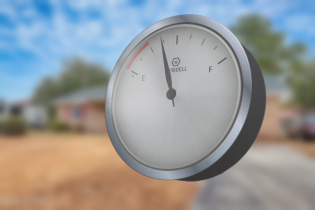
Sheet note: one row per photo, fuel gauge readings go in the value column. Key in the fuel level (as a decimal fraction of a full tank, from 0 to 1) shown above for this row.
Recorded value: 0.375
